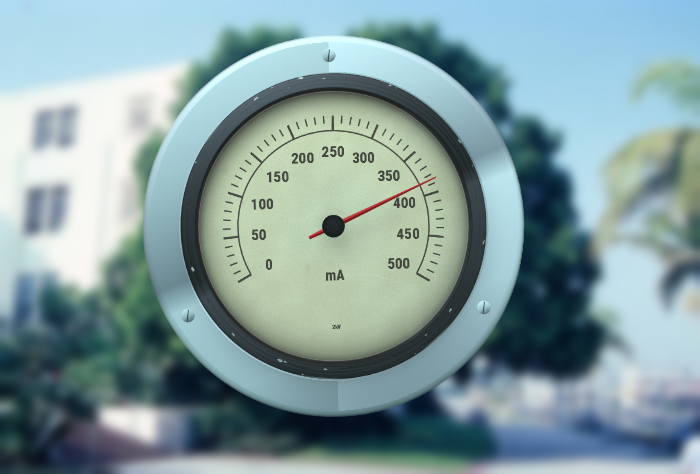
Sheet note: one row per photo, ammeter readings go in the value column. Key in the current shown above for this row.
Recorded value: 385 mA
